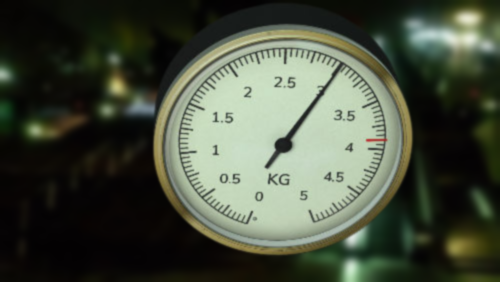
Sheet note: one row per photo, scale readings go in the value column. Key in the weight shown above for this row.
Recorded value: 3 kg
